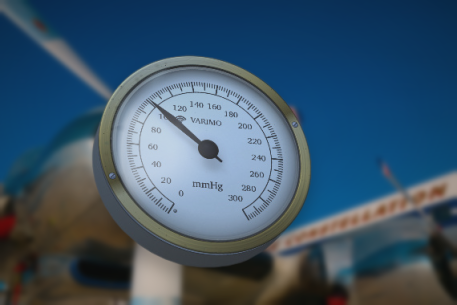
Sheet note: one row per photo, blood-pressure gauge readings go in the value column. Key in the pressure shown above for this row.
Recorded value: 100 mmHg
